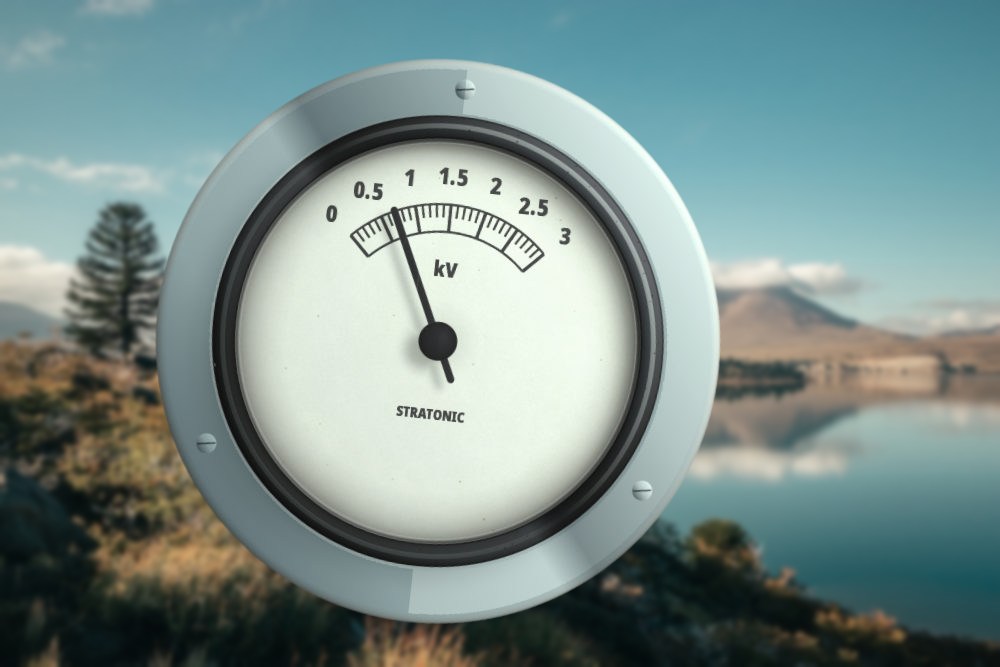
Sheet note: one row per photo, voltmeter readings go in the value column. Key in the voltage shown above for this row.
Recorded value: 0.7 kV
